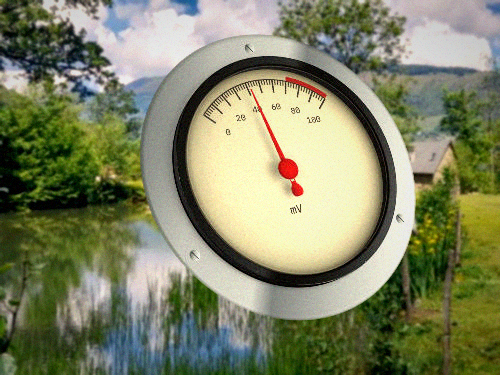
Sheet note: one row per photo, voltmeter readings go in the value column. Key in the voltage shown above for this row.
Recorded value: 40 mV
